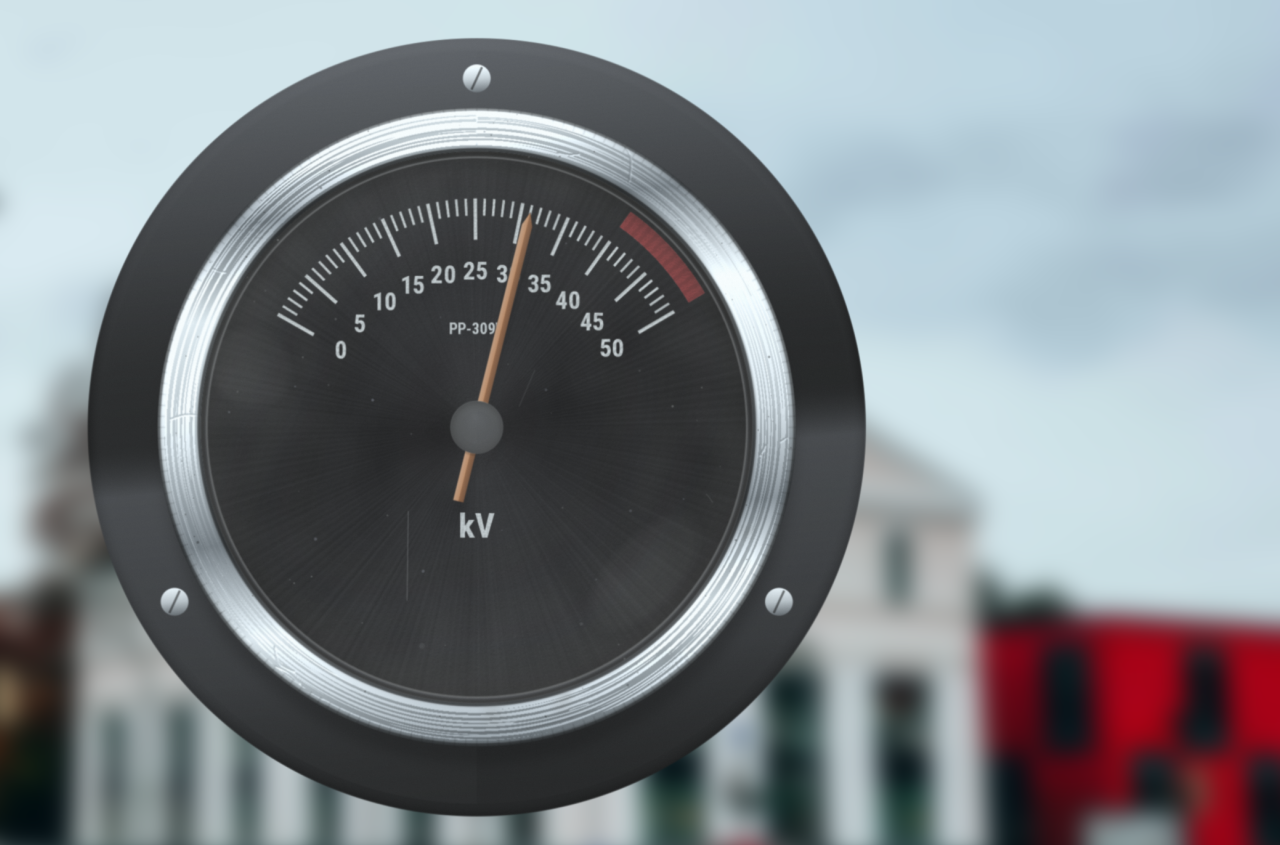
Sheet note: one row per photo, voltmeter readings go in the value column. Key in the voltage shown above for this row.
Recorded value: 31 kV
